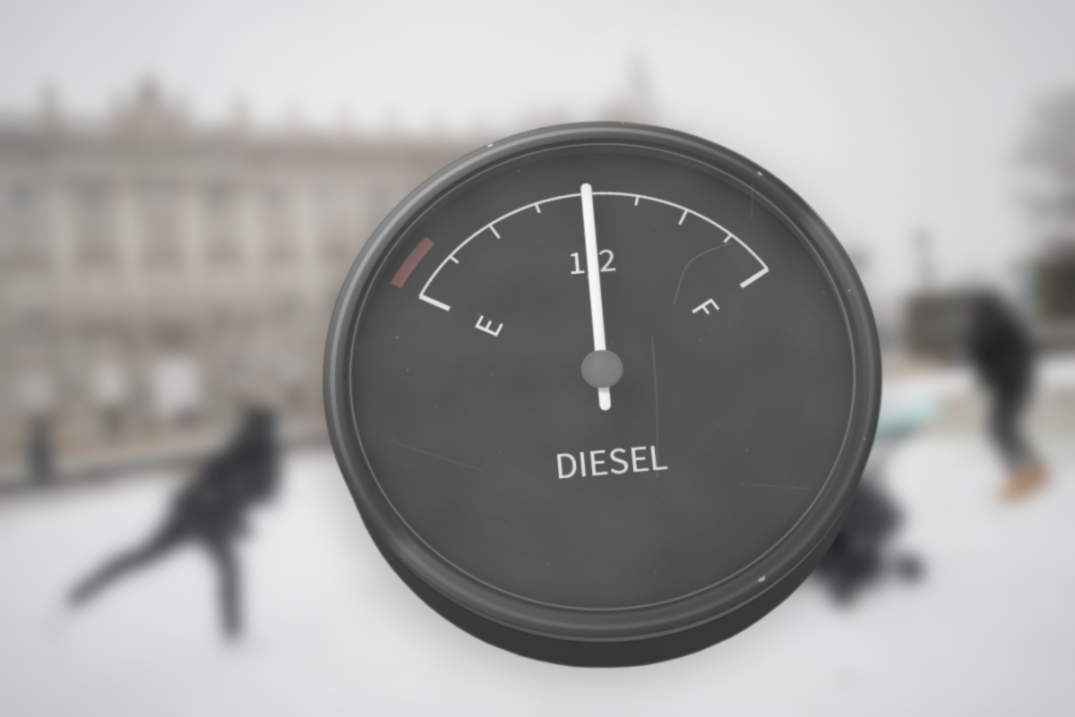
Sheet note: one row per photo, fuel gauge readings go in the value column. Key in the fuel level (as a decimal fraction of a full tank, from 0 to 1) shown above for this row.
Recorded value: 0.5
